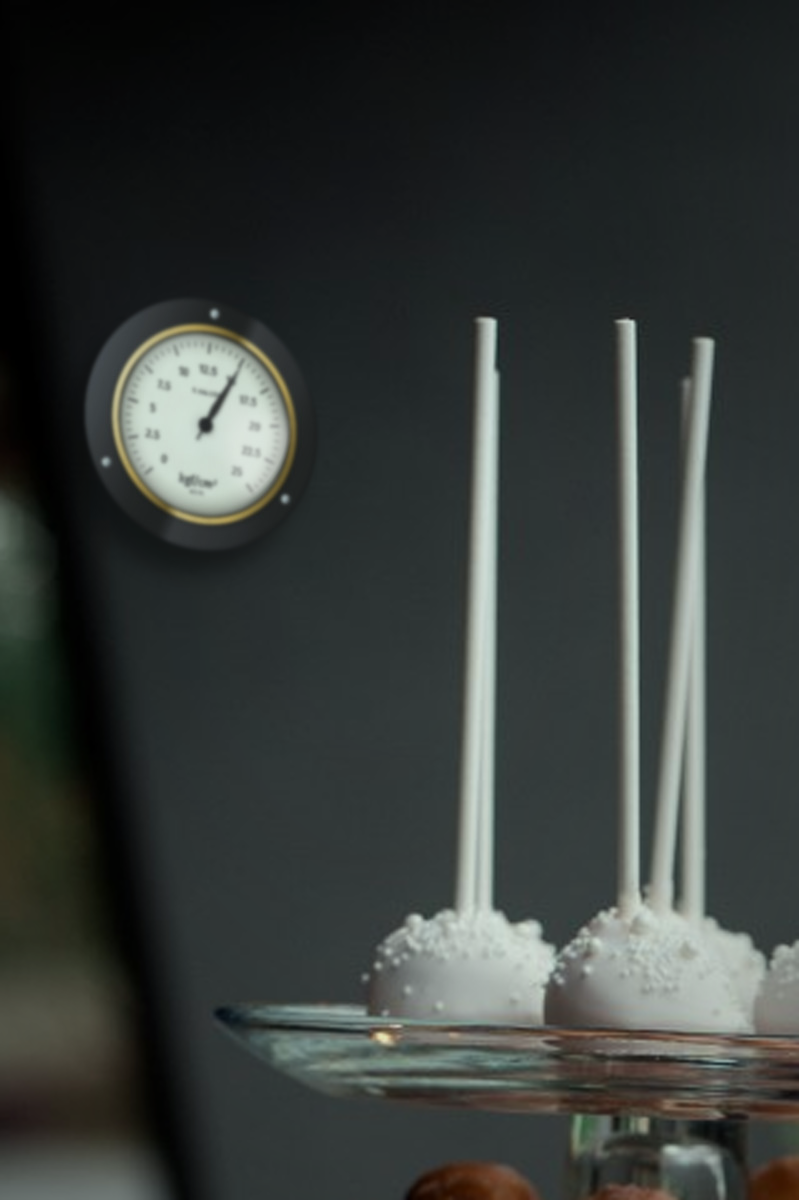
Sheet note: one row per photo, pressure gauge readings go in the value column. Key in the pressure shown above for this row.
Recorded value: 15 kg/cm²
